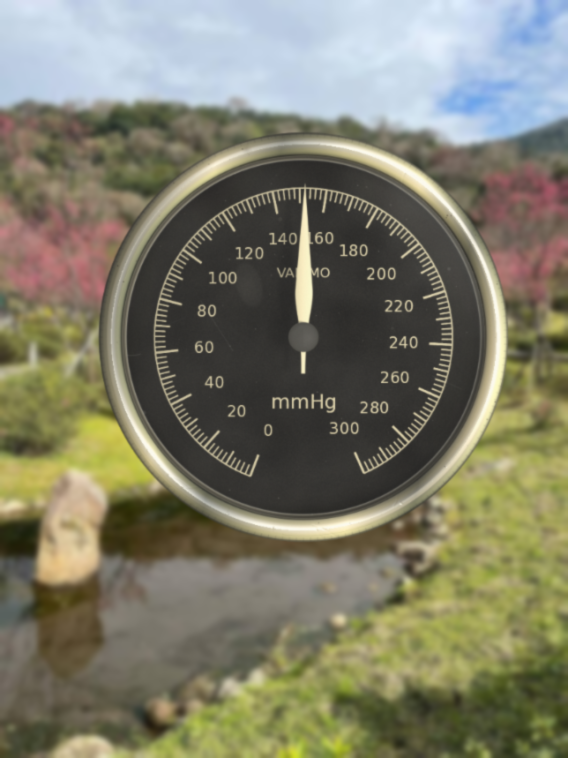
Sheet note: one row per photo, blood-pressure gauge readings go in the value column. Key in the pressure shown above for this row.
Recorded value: 152 mmHg
